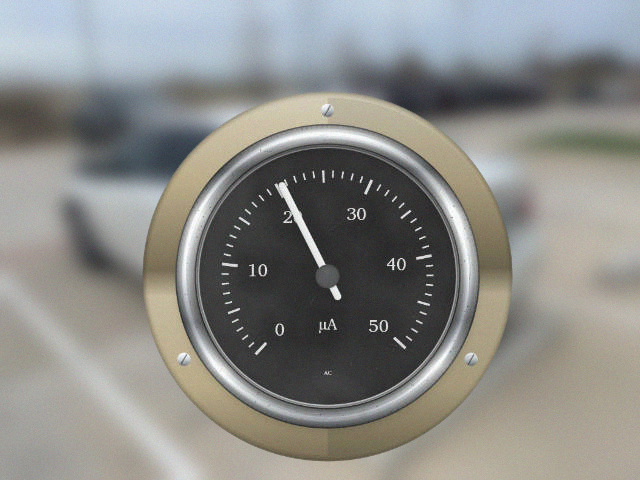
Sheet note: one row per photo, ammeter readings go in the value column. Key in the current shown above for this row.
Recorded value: 20.5 µA
